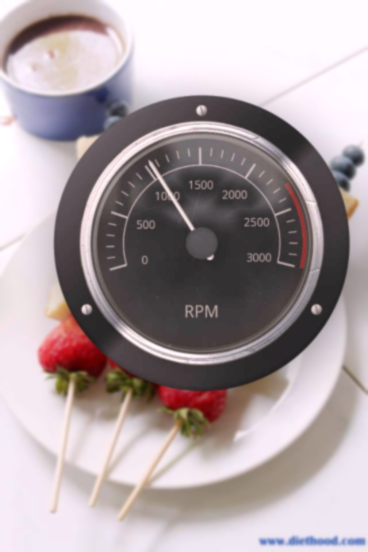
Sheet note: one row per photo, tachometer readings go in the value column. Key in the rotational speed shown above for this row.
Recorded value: 1050 rpm
